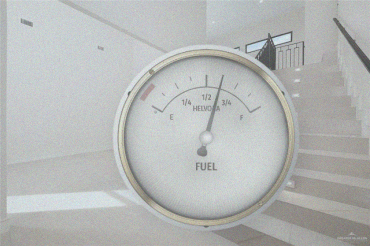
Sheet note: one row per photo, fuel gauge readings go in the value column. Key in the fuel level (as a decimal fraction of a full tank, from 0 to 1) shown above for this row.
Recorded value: 0.625
